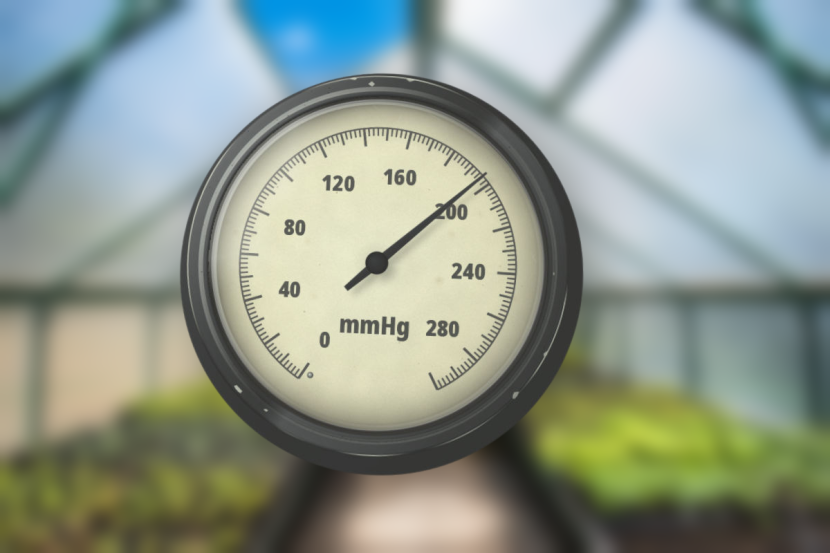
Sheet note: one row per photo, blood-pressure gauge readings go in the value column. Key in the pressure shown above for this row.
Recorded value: 196 mmHg
